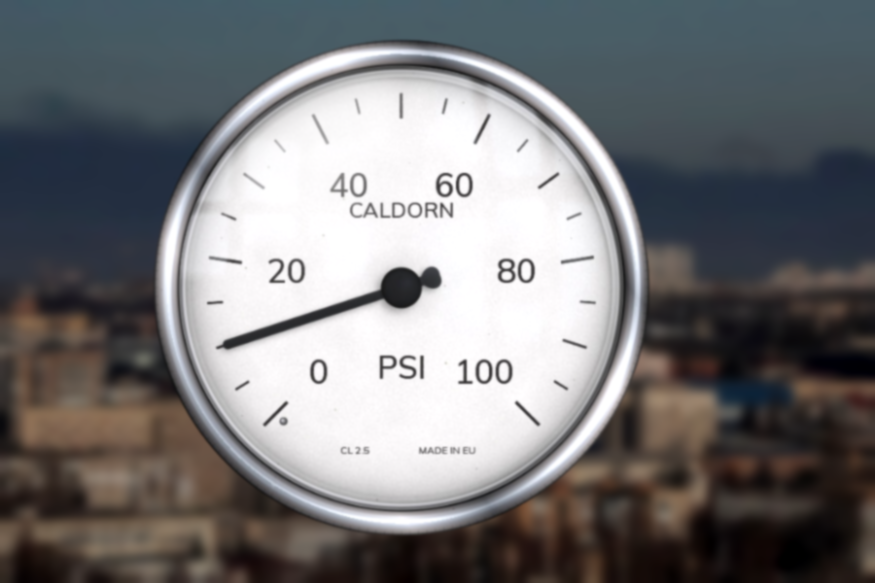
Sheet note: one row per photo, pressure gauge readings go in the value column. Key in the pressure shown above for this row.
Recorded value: 10 psi
